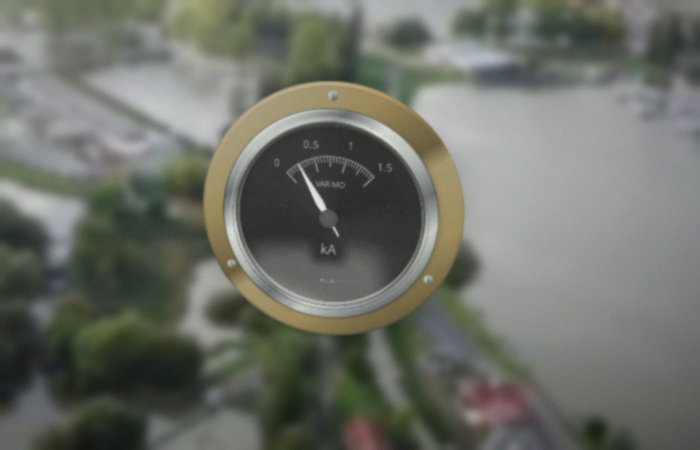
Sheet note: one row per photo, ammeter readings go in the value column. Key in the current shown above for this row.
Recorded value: 0.25 kA
